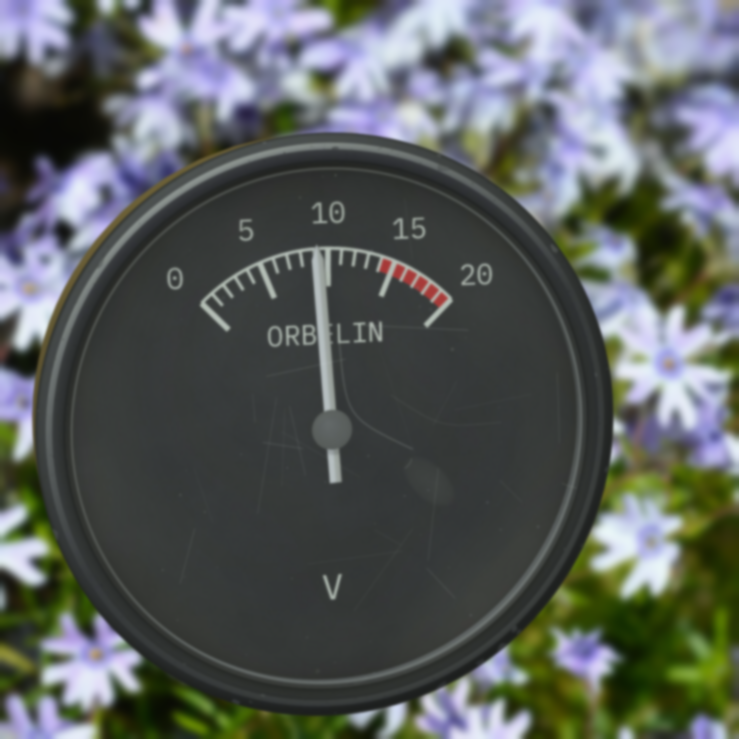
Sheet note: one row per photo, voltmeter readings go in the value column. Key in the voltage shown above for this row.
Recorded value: 9 V
